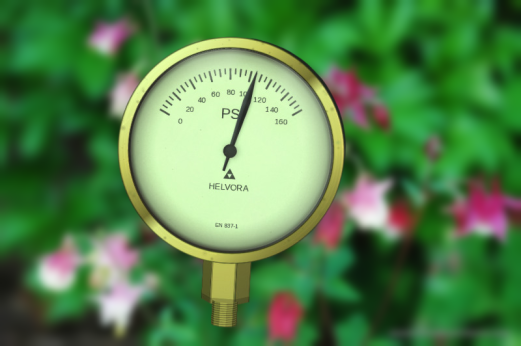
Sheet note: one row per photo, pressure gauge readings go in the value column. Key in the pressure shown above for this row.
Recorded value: 105 psi
